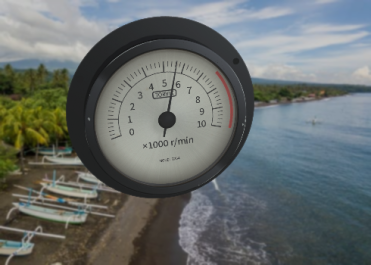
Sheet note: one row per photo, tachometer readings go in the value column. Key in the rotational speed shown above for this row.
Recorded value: 5600 rpm
